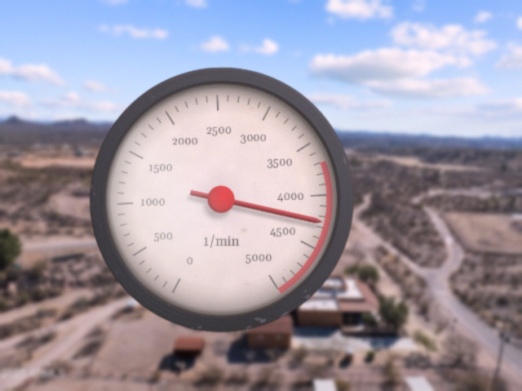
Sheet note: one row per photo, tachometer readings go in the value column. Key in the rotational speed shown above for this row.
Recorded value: 4250 rpm
